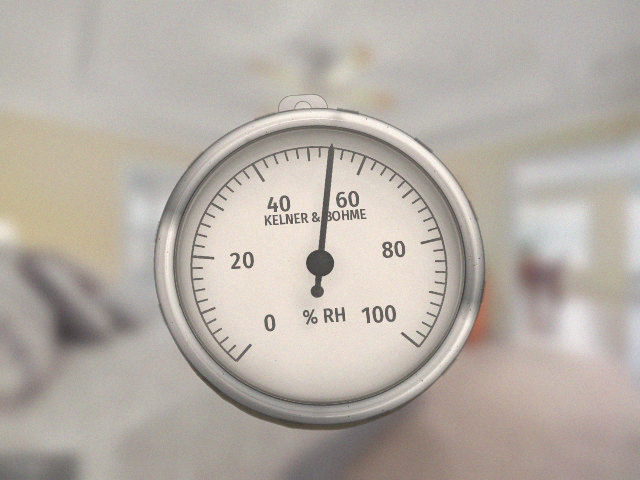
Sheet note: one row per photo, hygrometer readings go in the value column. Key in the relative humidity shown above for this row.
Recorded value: 54 %
